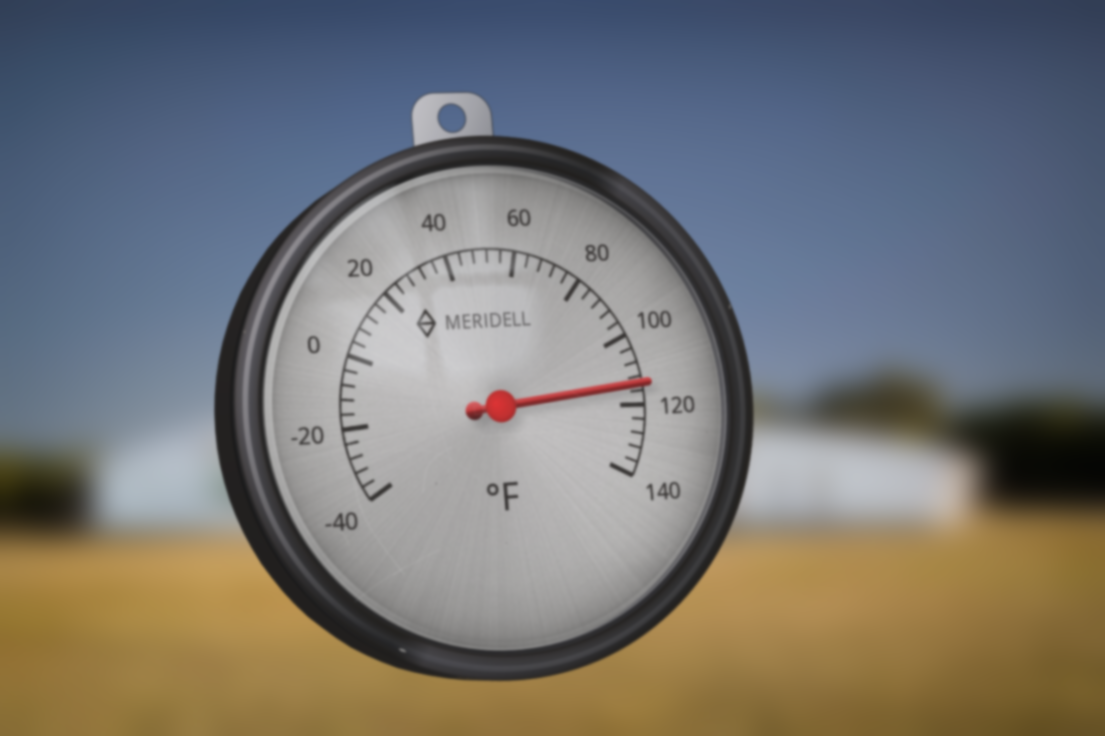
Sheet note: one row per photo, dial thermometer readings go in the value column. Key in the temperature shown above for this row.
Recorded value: 114 °F
